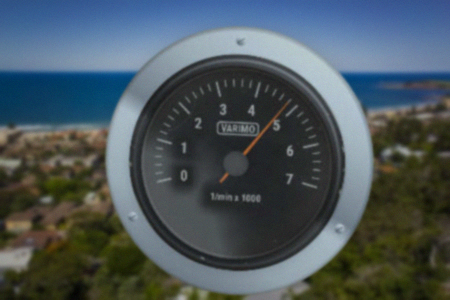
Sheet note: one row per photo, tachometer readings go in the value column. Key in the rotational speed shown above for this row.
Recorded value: 4800 rpm
